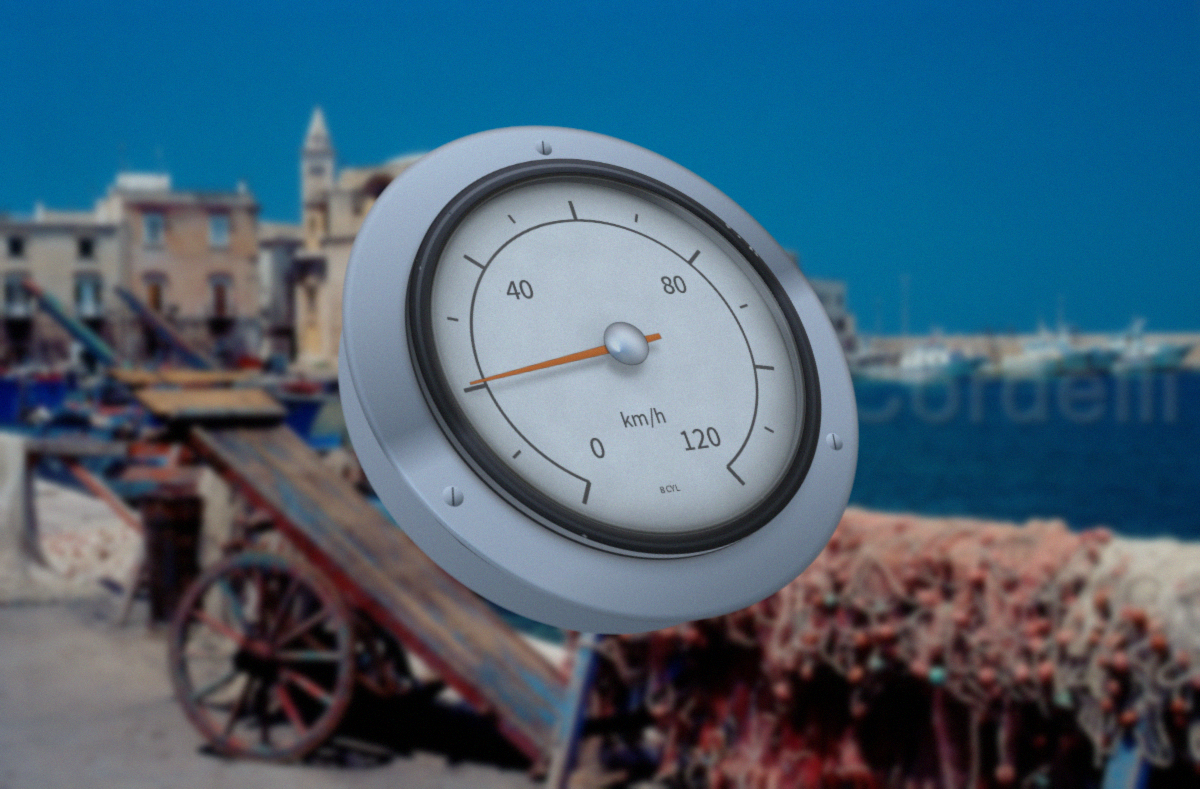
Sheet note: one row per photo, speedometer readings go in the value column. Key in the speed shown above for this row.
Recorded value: 20 km/h
